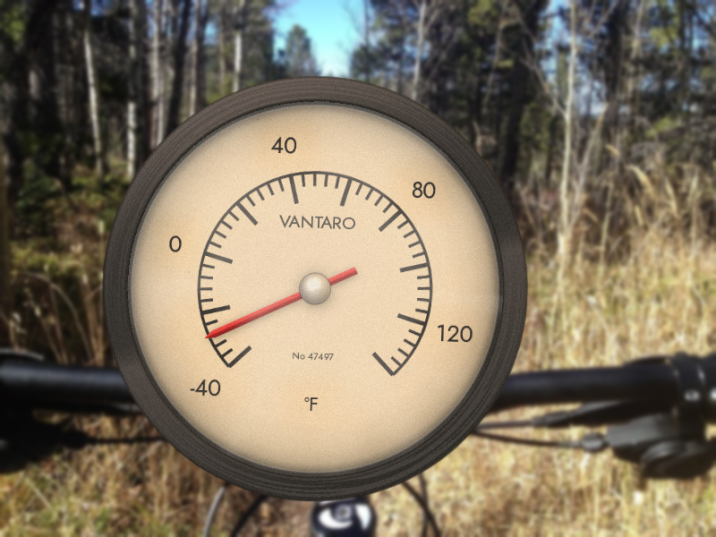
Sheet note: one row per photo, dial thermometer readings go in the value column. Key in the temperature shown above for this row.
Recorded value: -28 °F
